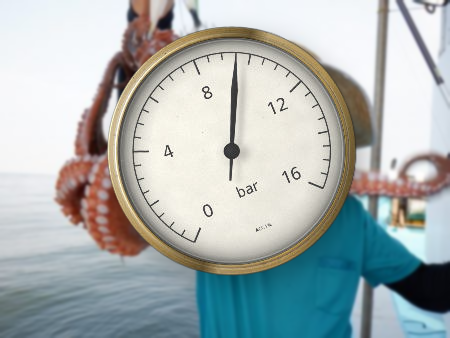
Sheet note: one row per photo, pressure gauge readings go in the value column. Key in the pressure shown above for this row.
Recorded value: 9.5 bar
